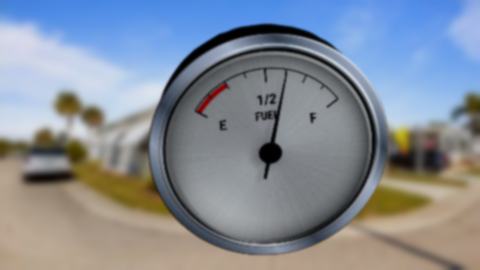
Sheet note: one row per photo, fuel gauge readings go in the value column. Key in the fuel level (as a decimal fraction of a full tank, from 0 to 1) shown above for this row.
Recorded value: 0.625
